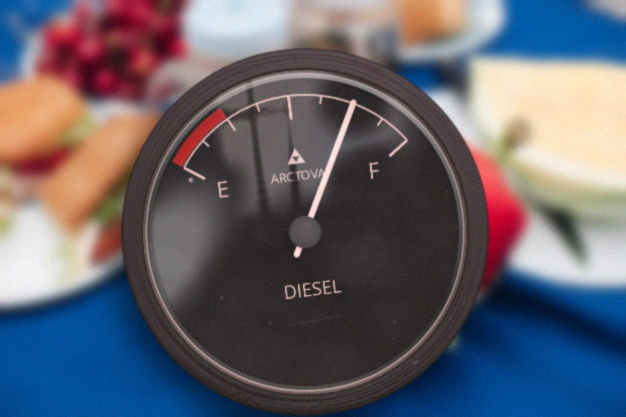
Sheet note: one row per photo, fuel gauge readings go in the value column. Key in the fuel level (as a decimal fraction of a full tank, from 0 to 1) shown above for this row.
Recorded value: 0.75
